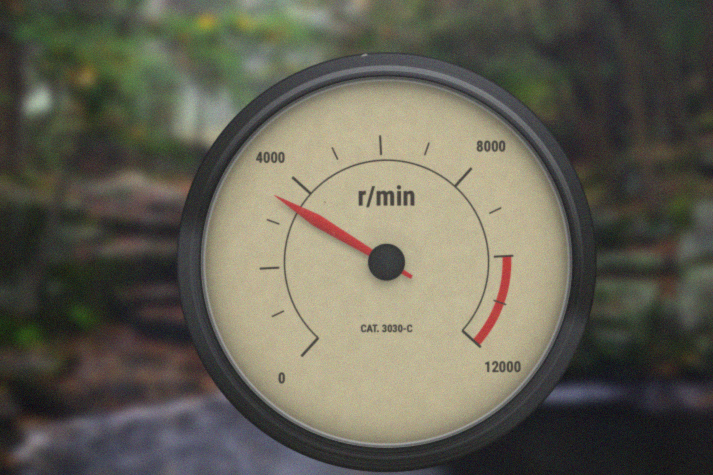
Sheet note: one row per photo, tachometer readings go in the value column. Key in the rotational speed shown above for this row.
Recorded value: 3500 rpm
